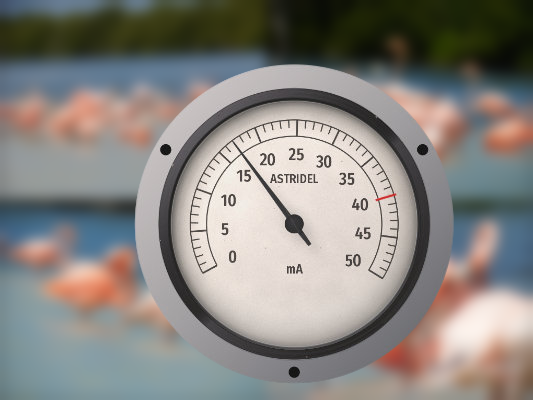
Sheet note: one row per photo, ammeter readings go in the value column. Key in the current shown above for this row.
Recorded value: 17 mA
